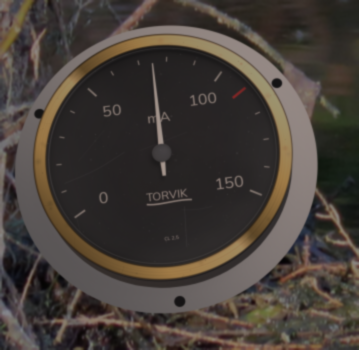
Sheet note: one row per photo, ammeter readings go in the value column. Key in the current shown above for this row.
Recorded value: 75 mA
